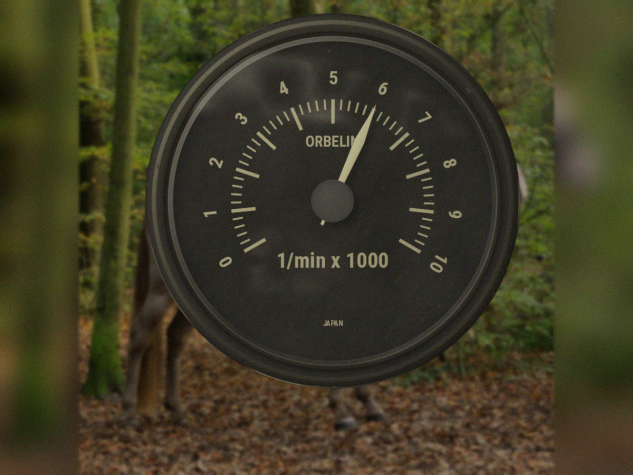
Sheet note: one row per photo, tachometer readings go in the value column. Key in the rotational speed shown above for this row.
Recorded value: 6000 rpm
